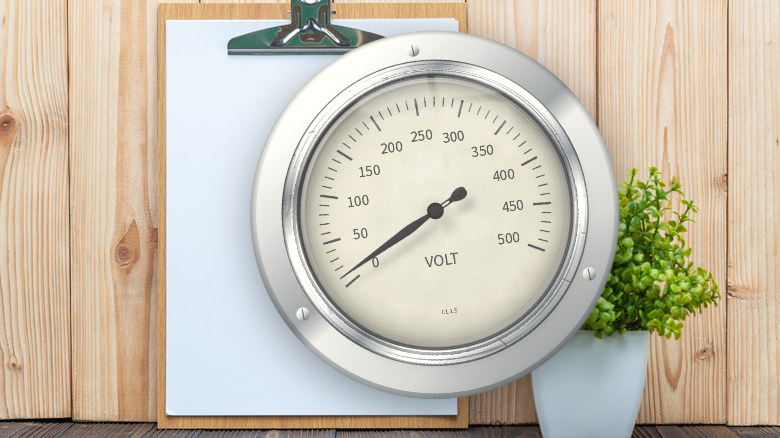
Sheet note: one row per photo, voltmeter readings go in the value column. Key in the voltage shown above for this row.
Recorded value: 10 V
